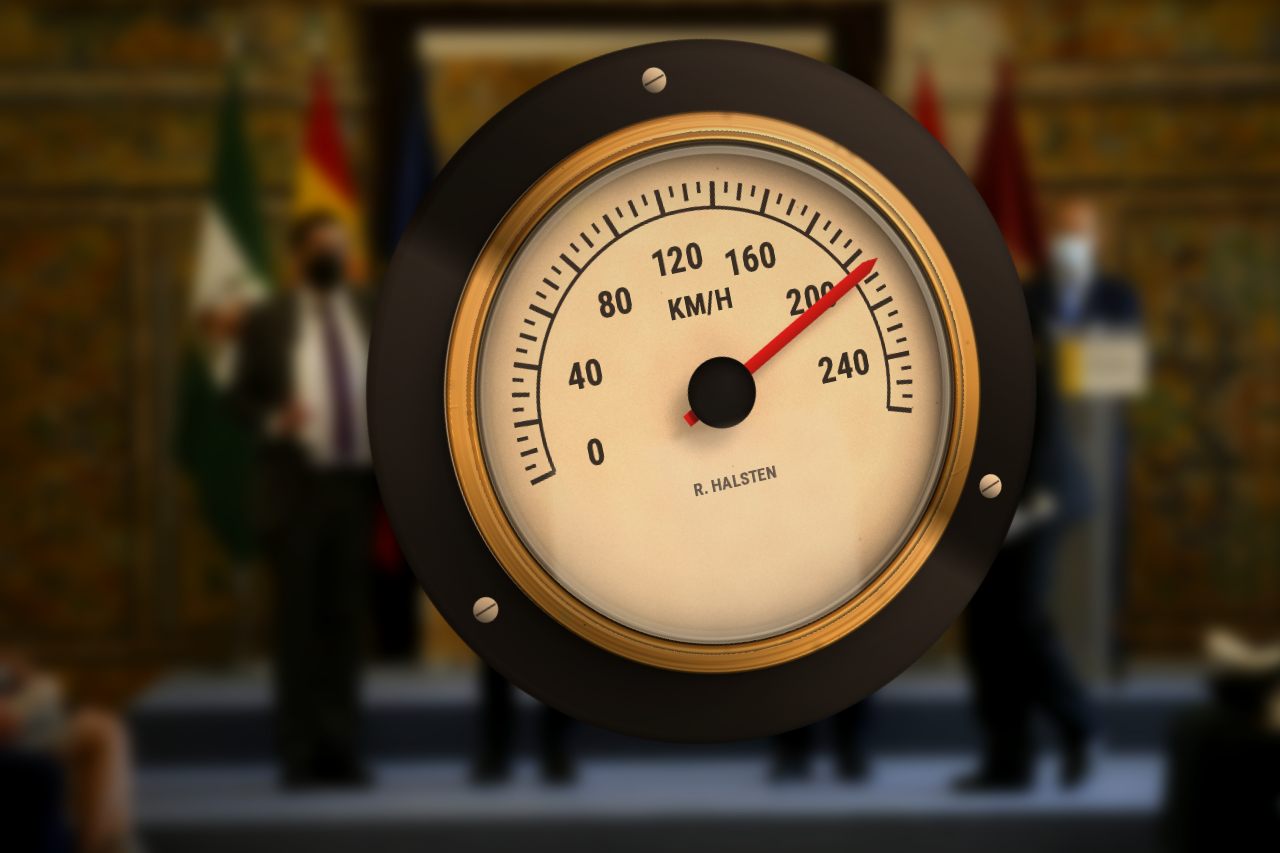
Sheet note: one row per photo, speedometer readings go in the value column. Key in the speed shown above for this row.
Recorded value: 205 km/h
